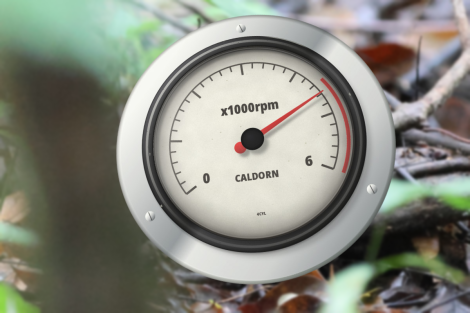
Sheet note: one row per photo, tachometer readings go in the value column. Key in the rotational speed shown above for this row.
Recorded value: 4600 rpm
